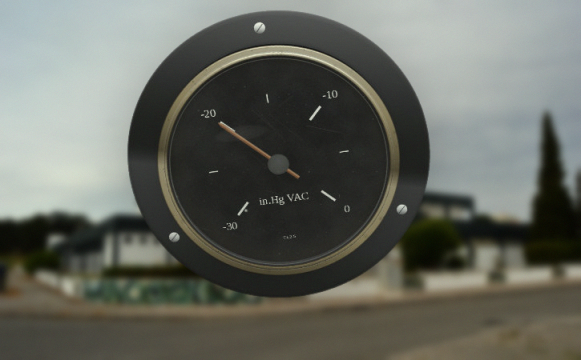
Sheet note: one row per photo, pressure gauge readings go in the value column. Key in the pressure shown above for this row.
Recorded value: -20 inHg
